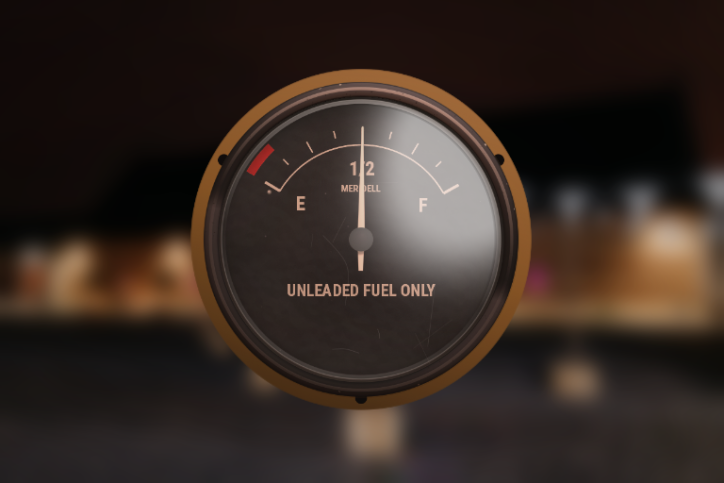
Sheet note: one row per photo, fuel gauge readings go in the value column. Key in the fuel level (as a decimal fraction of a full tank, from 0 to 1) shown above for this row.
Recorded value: 0.5
